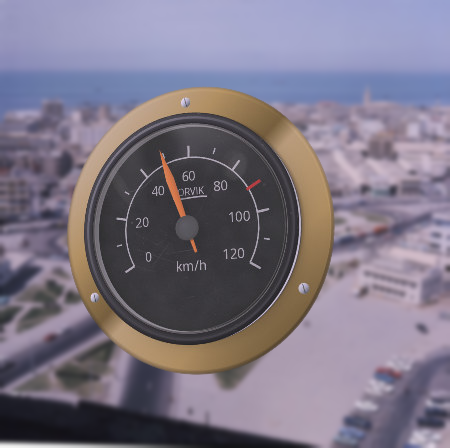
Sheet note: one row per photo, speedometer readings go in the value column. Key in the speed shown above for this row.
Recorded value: 50 km/h
